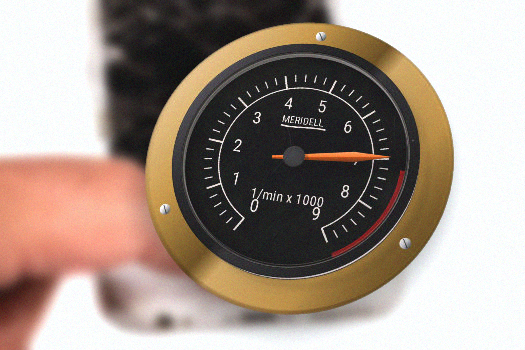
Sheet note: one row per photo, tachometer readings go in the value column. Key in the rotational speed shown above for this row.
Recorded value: 7000 rpm
